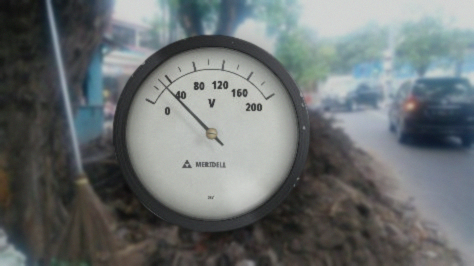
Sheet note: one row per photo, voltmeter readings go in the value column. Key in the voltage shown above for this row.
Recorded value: 30 V
